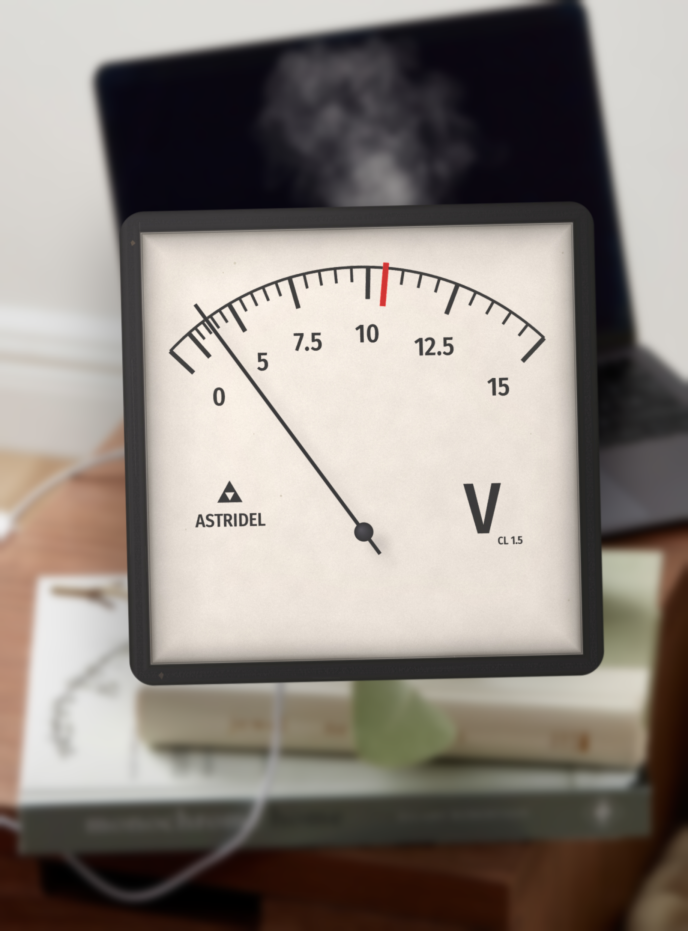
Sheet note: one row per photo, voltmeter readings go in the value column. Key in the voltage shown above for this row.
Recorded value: 3.75 V
